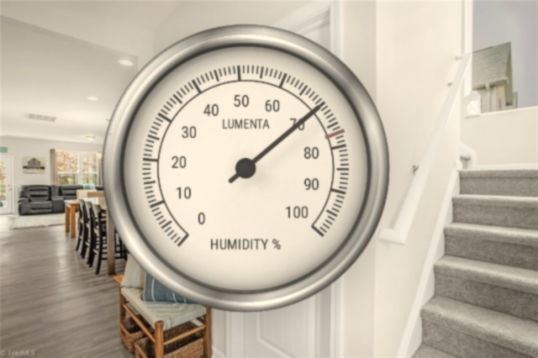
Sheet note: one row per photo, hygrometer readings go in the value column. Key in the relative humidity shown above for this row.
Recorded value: 70 %
